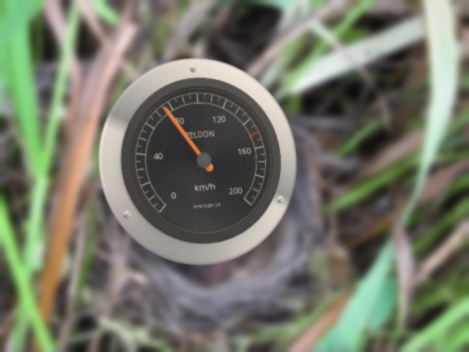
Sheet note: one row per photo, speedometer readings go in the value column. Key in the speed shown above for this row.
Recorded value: 75 km/h
